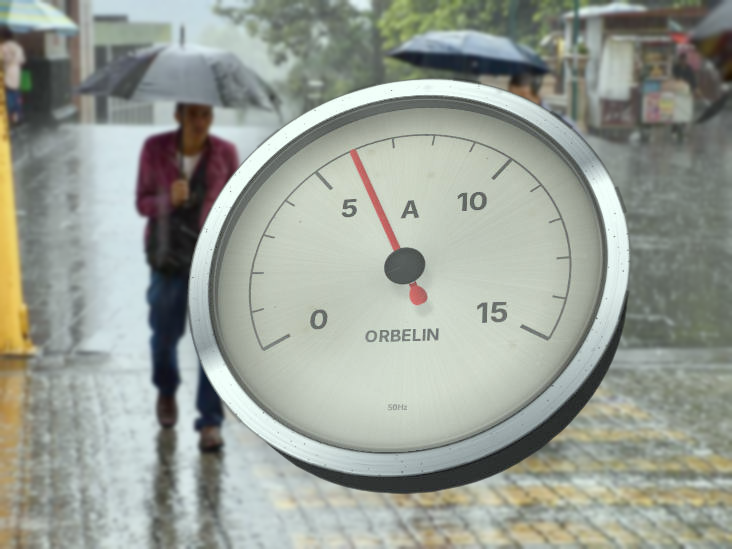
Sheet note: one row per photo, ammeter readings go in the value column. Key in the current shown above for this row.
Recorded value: 6 A
